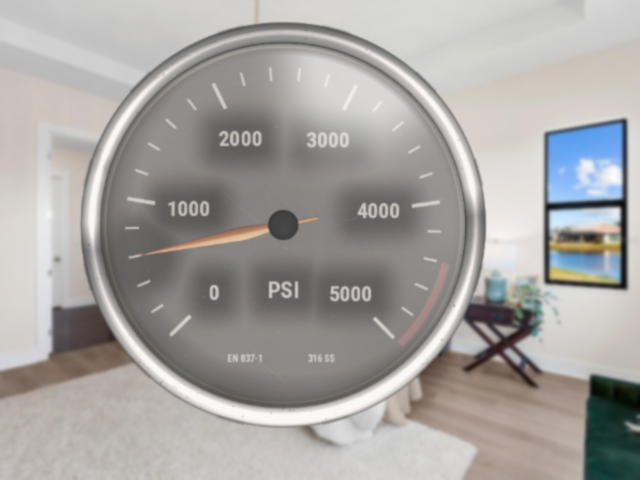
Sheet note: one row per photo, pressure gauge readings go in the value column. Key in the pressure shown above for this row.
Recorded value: 600 psi
